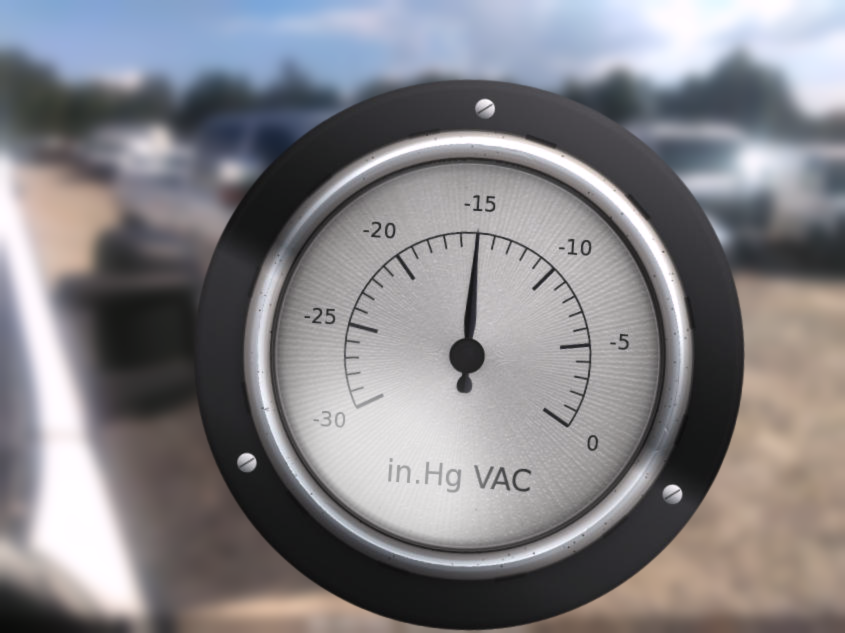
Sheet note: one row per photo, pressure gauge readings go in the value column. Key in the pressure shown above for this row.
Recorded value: -15 inHg
